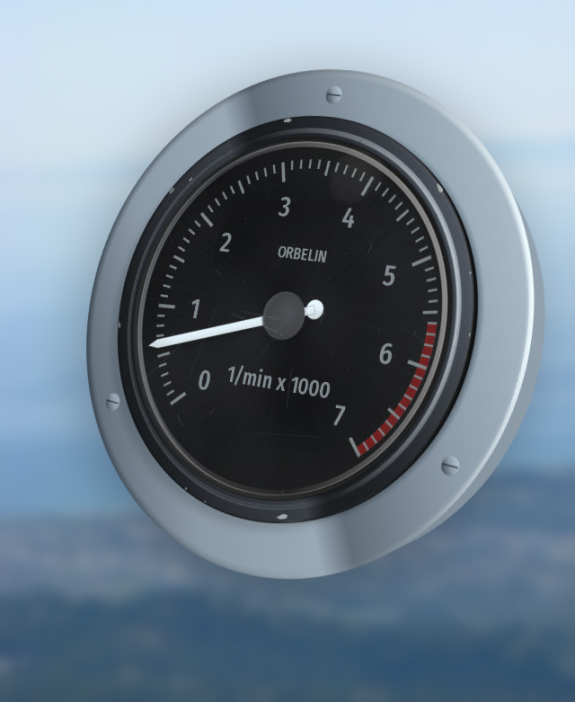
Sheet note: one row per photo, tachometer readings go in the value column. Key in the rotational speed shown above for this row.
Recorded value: 600 rpm
